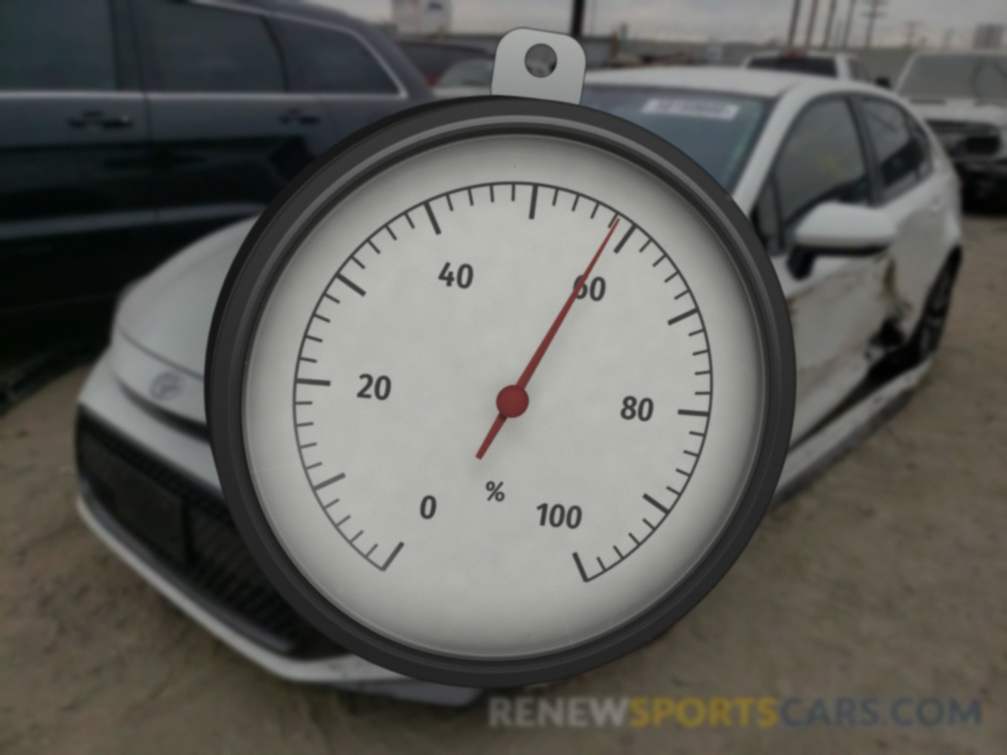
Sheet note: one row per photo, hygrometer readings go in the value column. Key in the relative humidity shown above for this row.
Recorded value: 58 %
